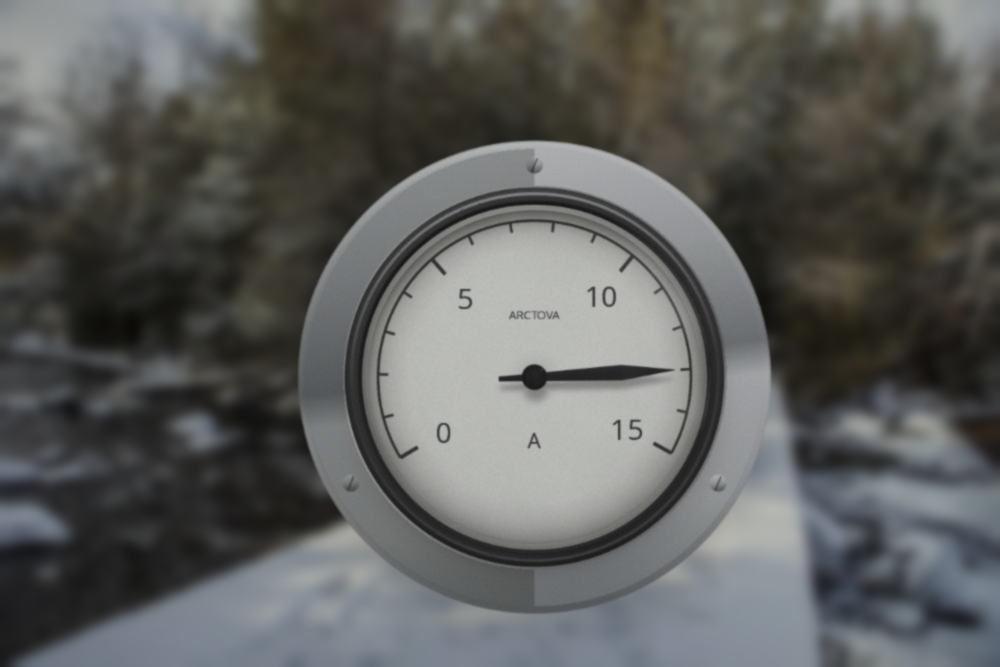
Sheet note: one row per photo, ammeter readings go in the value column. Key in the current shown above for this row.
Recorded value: 13 A
